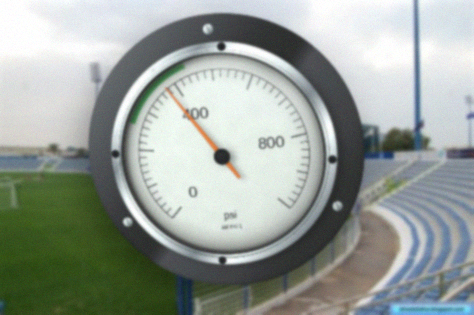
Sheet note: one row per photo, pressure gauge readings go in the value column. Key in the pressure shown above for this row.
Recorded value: 380 psi
